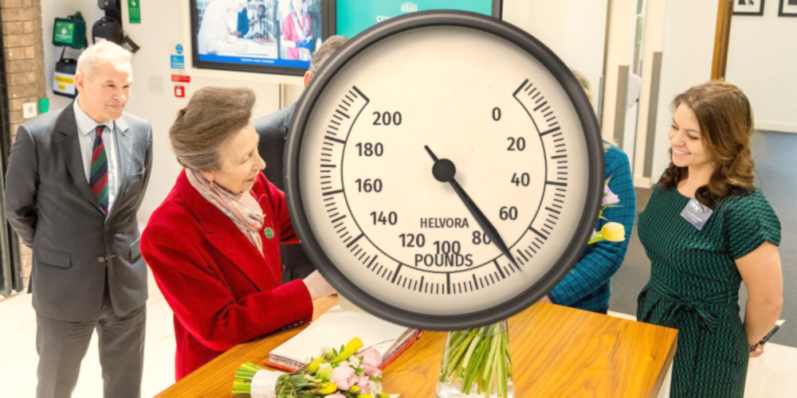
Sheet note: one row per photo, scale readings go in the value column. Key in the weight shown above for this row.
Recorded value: 74 lb
